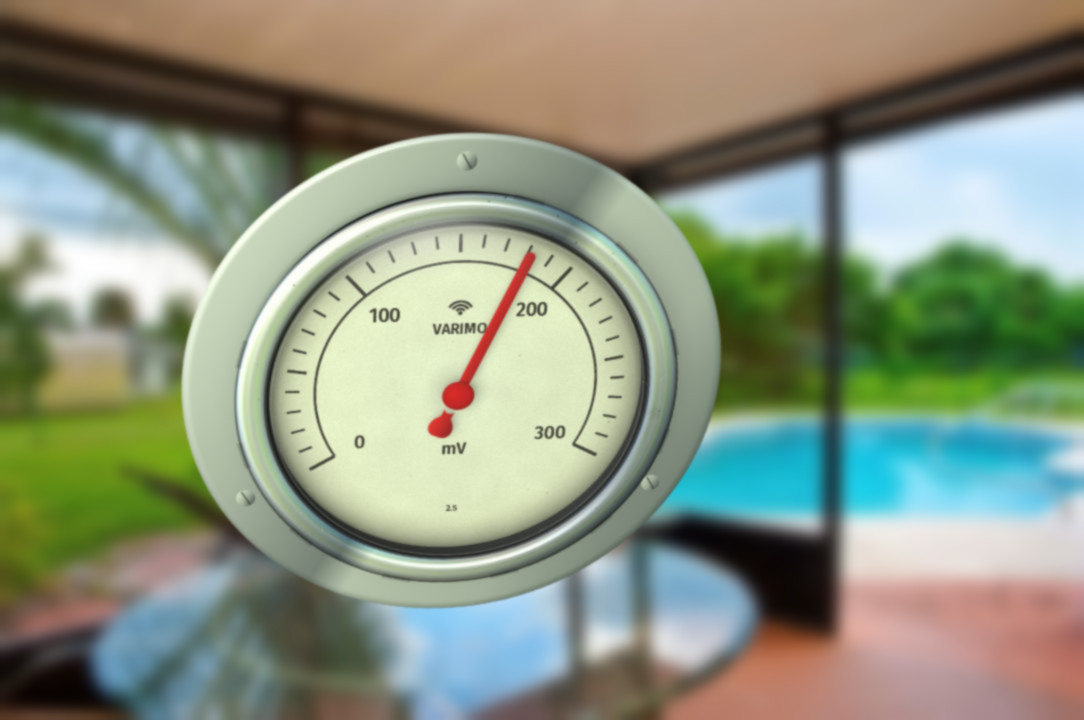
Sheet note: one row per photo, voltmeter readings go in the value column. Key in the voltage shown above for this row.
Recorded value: 180 mV
